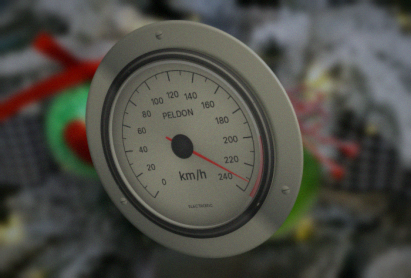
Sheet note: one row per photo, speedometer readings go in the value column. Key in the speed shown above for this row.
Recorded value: 230 km/h
